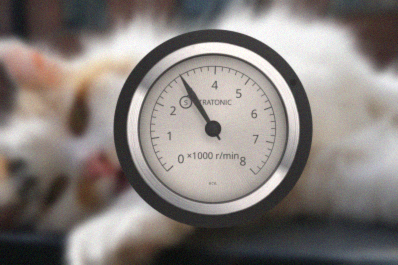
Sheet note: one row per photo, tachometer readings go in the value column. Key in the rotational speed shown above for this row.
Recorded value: 3000 rpm
